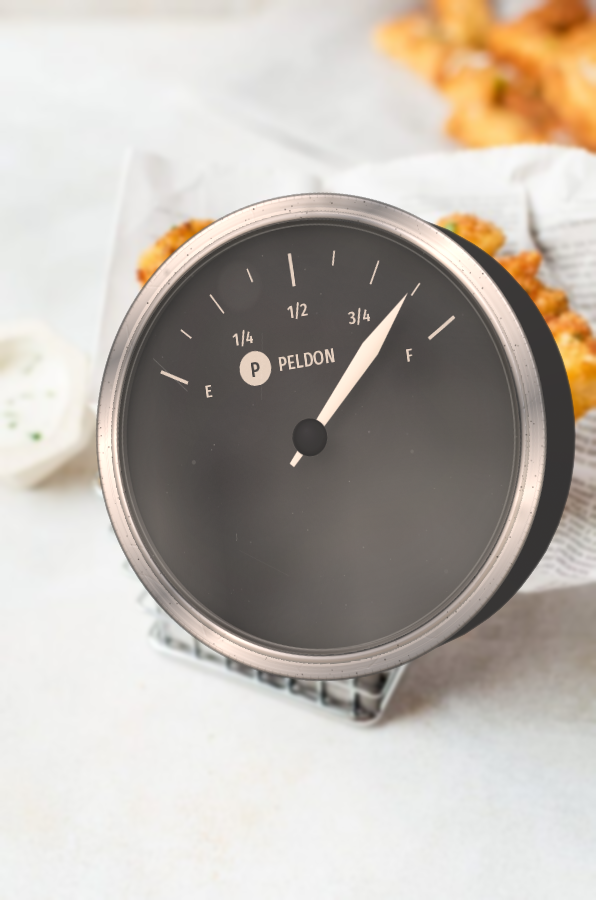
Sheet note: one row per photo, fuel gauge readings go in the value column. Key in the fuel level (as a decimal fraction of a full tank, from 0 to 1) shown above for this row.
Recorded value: 0.875
